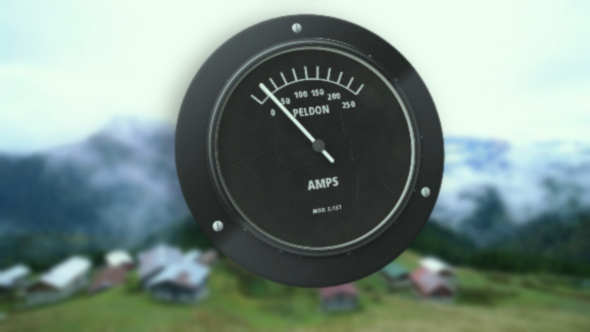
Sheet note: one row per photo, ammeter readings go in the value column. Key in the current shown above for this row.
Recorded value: 25 A
